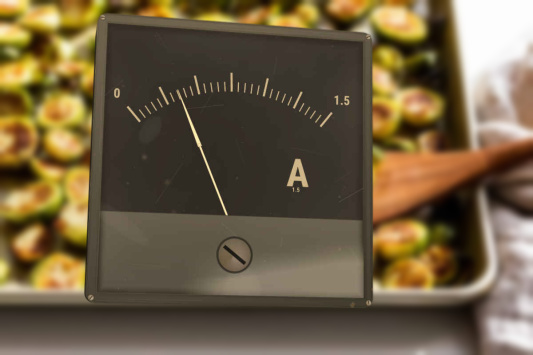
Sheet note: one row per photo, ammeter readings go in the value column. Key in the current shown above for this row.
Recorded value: 0.35 A
